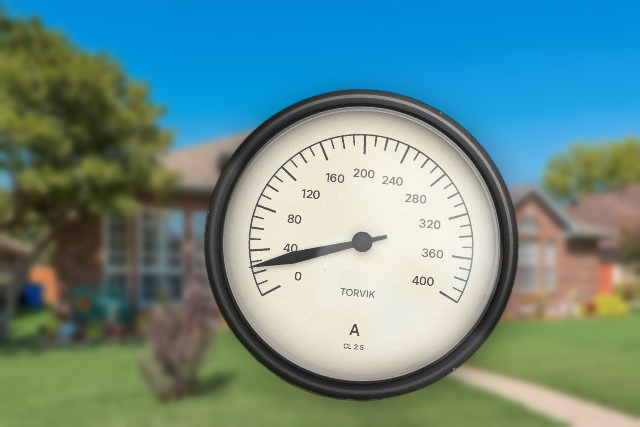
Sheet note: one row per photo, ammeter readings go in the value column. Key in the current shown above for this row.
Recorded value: 25 A
